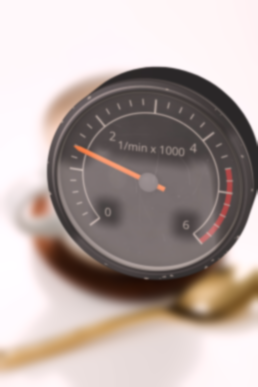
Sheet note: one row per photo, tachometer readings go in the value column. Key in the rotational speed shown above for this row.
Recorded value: 1400 rpm
